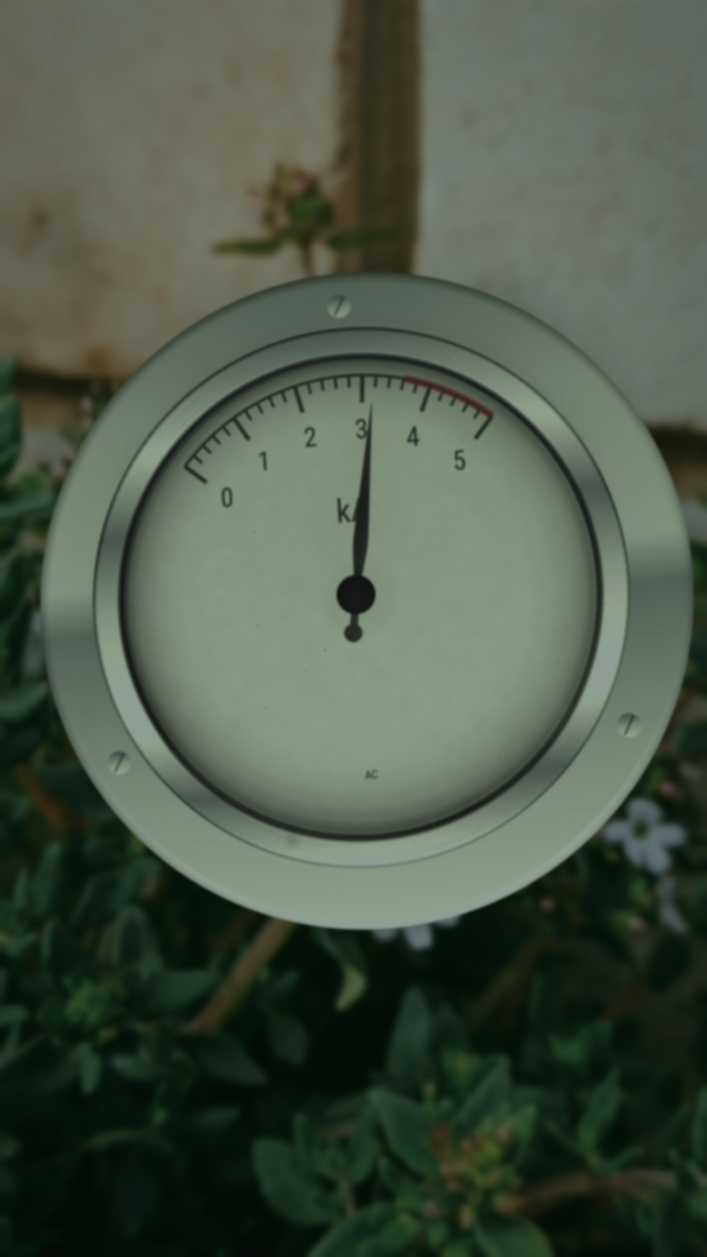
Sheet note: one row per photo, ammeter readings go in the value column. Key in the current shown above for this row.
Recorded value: 3.2 kA
